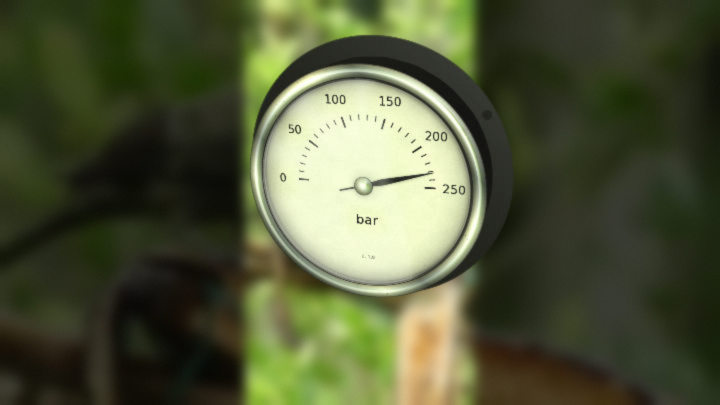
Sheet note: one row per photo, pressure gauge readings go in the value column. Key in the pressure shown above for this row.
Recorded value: 230 bar
